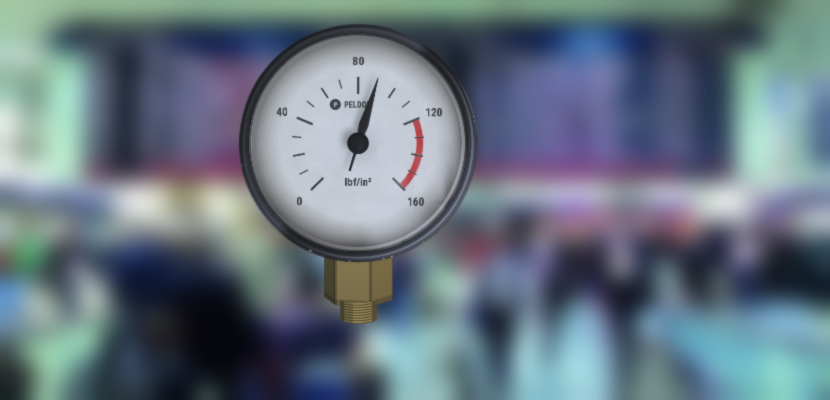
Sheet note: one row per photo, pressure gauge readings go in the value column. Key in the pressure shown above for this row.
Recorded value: 90 psi
